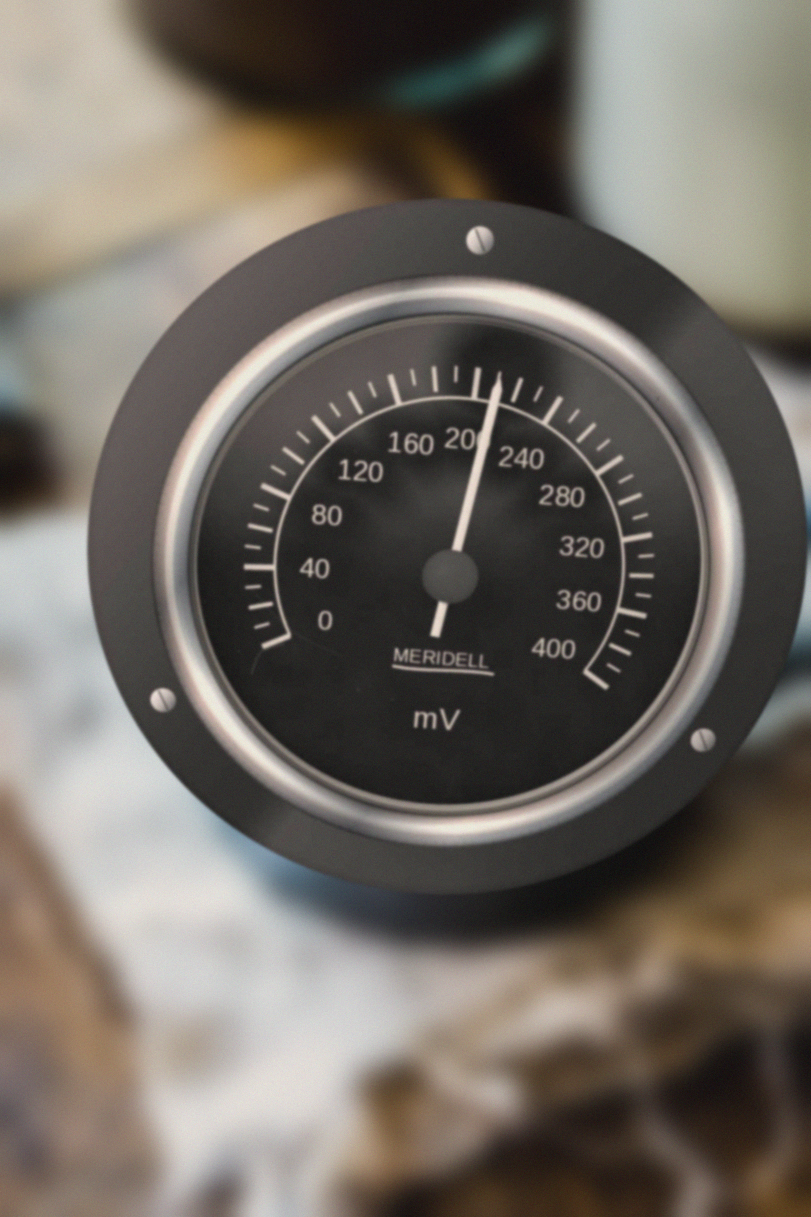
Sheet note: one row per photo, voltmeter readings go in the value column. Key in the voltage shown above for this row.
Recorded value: 210 mV
